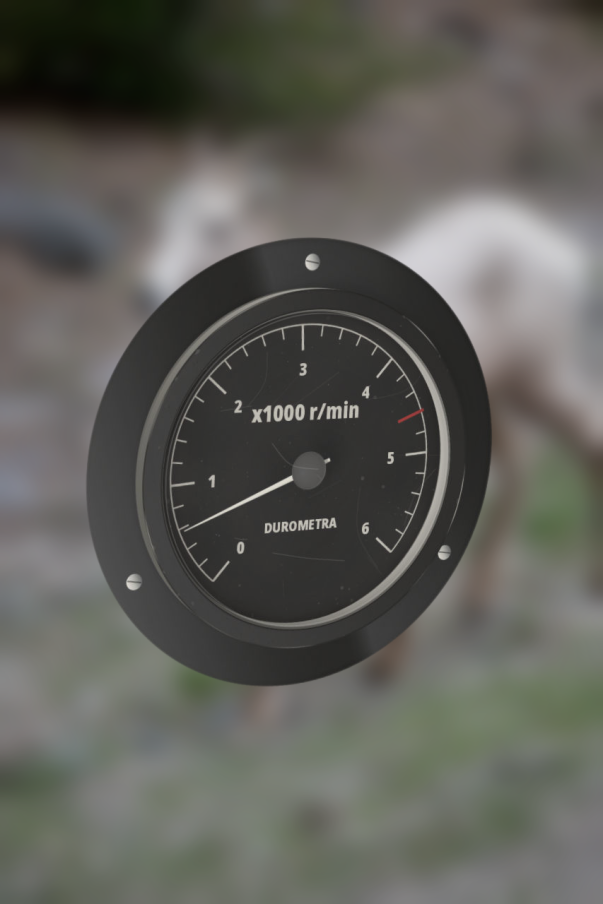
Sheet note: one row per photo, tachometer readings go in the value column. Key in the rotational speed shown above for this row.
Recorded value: 600 rpm
